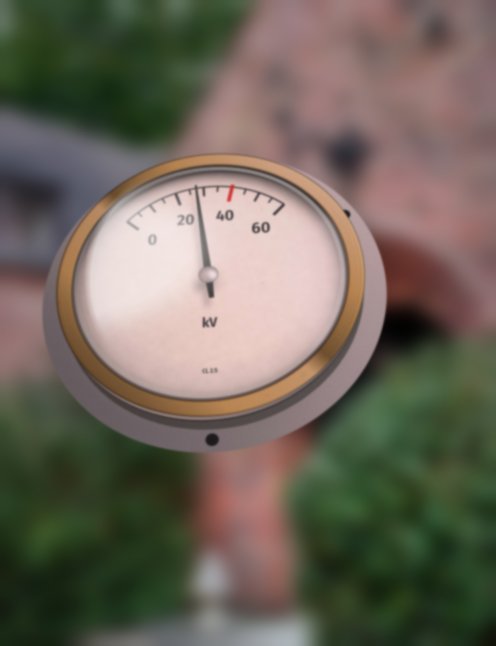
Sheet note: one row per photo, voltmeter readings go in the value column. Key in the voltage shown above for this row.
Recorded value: 27.5 kV
